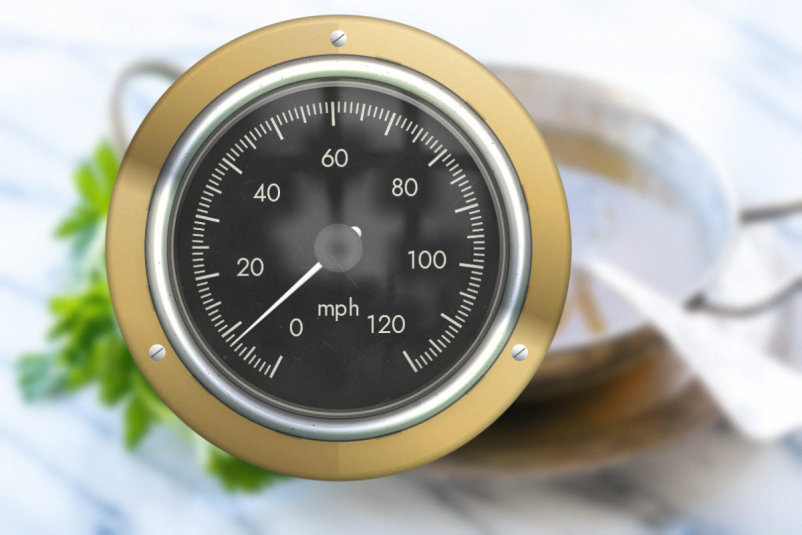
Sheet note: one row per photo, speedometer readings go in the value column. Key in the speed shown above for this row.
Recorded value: 8 mph
